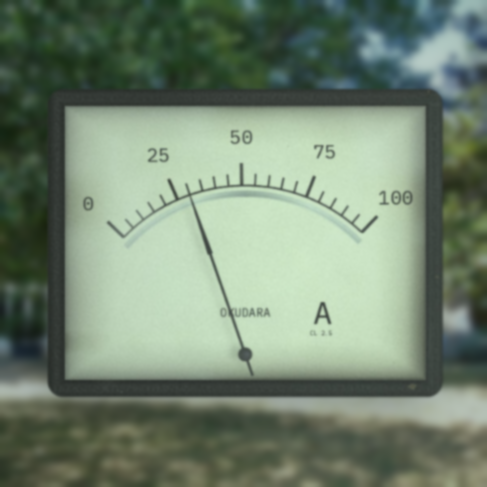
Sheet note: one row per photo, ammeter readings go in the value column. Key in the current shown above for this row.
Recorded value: 30 A
